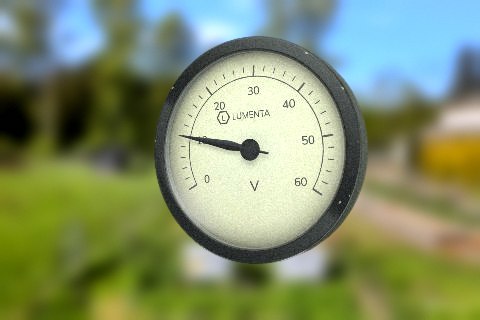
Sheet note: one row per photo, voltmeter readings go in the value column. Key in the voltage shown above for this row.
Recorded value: 10 V
